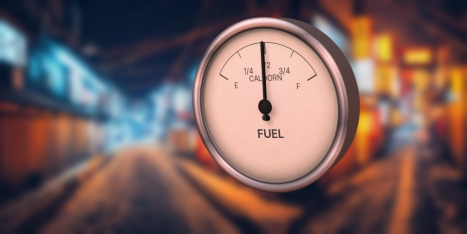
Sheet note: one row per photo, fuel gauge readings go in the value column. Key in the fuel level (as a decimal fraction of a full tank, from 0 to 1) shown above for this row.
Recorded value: 0.5
